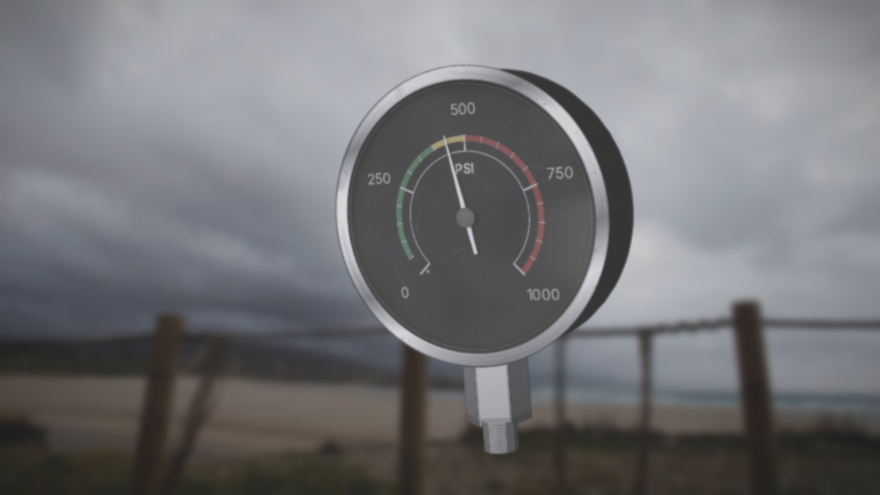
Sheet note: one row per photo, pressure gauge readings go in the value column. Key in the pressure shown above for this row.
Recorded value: 450 psi
